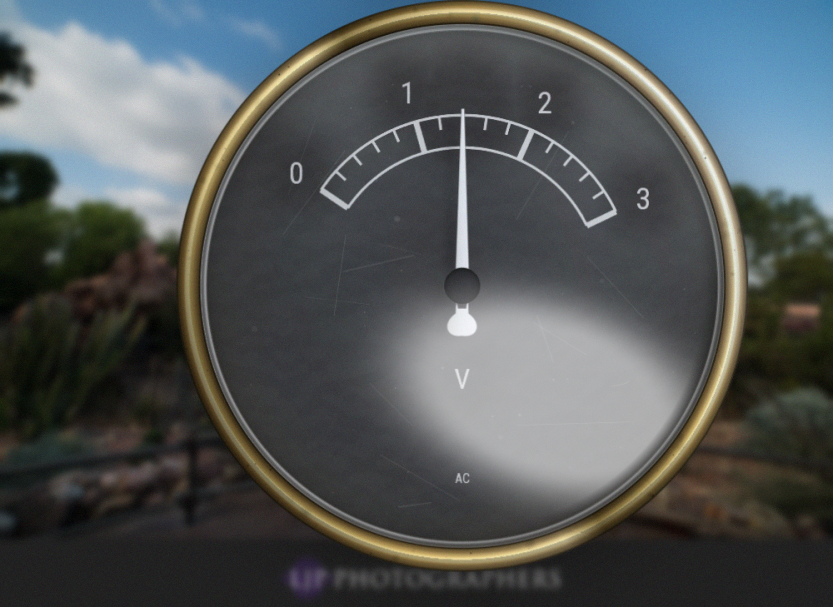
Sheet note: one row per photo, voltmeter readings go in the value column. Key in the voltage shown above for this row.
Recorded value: 1.4 V
